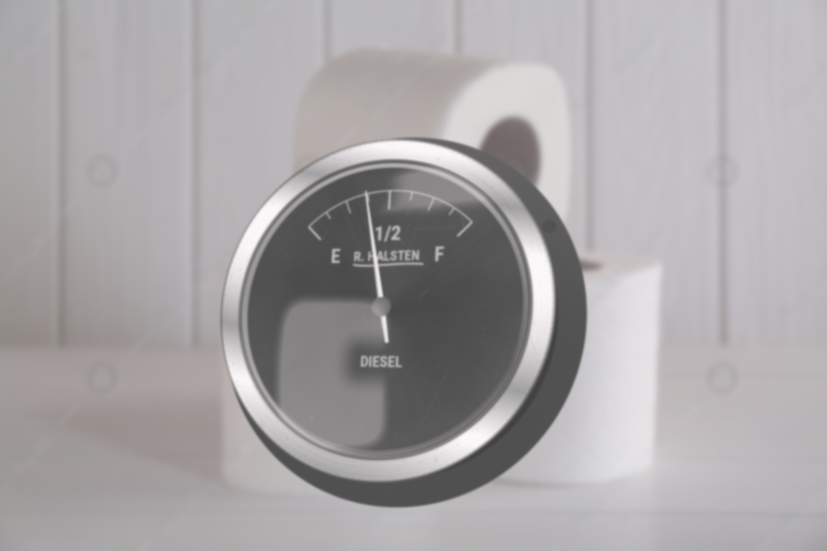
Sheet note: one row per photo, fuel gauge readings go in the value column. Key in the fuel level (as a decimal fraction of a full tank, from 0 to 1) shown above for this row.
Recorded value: 0.375
